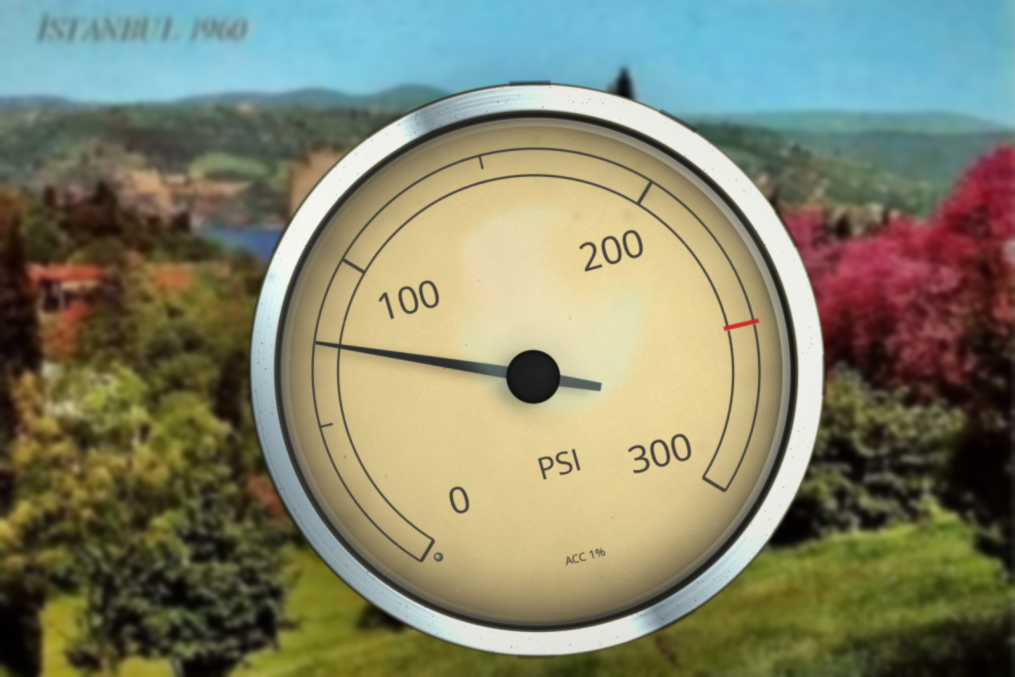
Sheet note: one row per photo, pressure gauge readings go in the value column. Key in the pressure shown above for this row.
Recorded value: 75 psi
